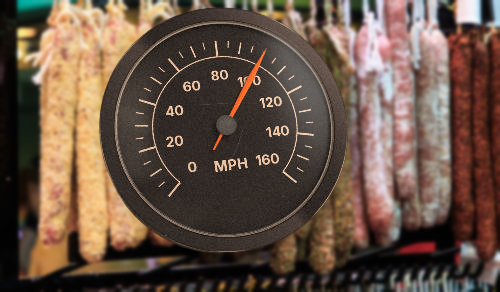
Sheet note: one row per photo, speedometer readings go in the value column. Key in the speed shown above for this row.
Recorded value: 100 mph
